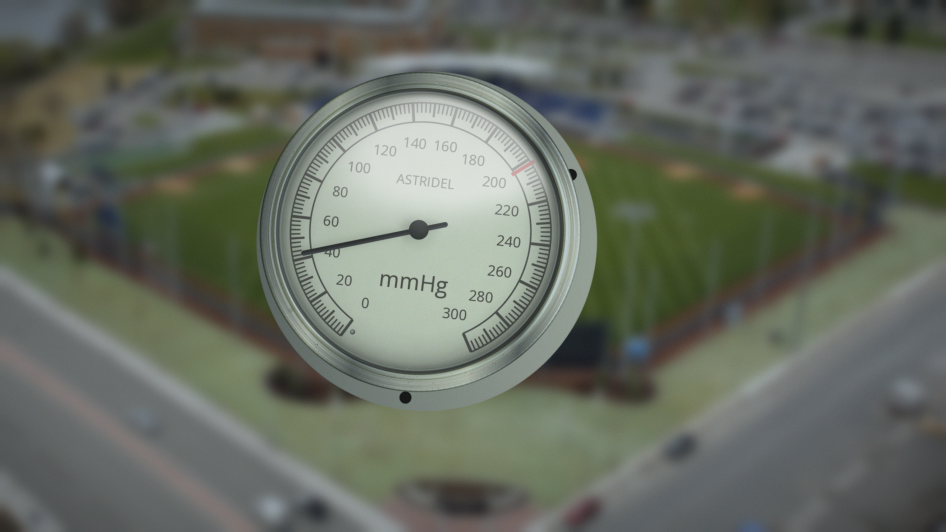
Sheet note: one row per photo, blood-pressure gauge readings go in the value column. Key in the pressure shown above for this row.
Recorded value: 42 mmHg
